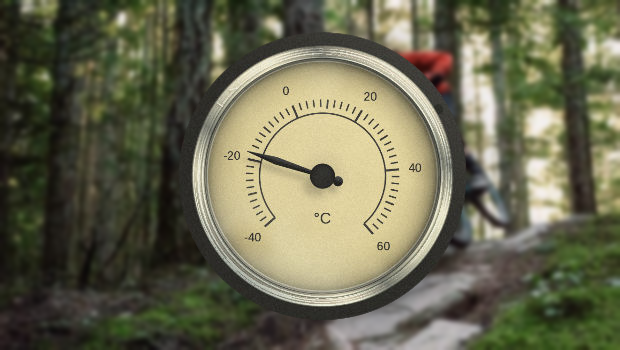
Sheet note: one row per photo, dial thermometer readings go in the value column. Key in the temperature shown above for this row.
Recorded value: -18 °C
